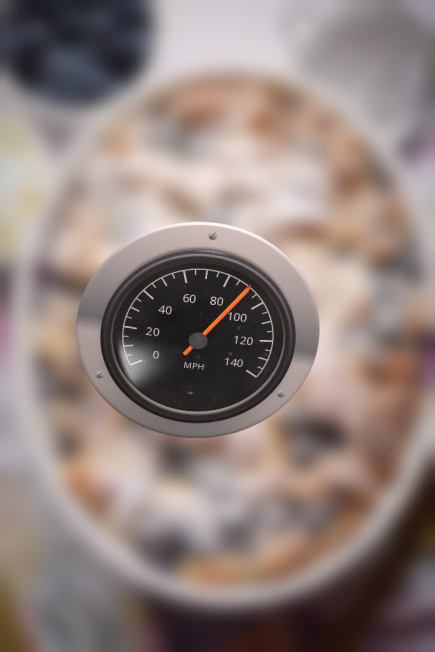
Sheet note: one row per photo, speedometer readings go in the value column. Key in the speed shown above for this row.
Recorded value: 90 mph
